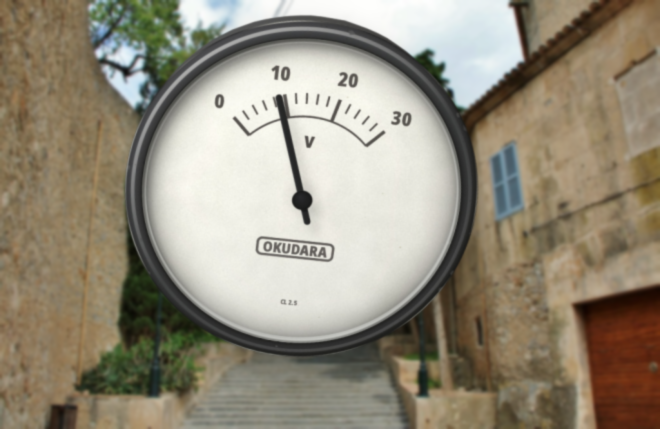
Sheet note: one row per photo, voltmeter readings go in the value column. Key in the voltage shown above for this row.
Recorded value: 9 V
